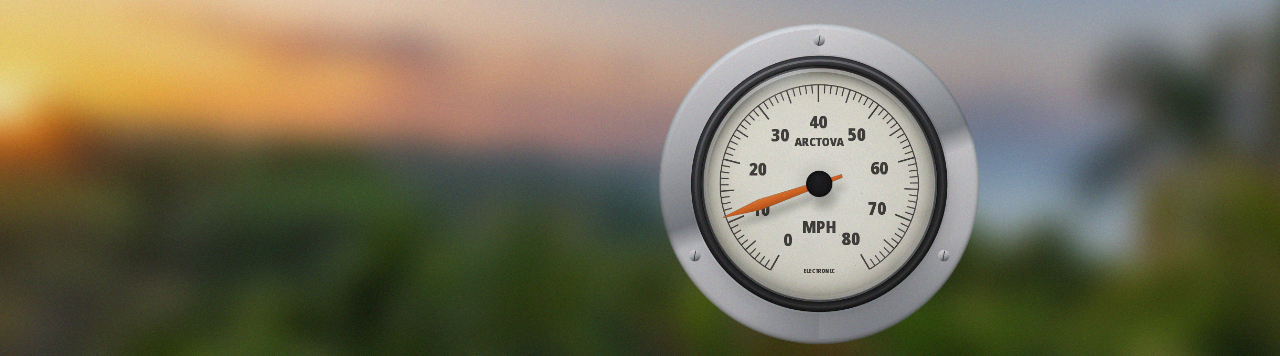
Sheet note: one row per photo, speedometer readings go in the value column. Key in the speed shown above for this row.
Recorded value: 11 mph
